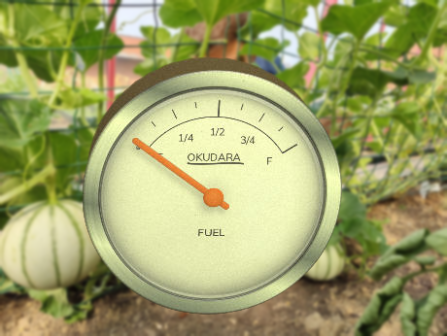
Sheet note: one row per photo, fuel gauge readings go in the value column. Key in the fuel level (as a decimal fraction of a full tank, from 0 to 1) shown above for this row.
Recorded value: 0
